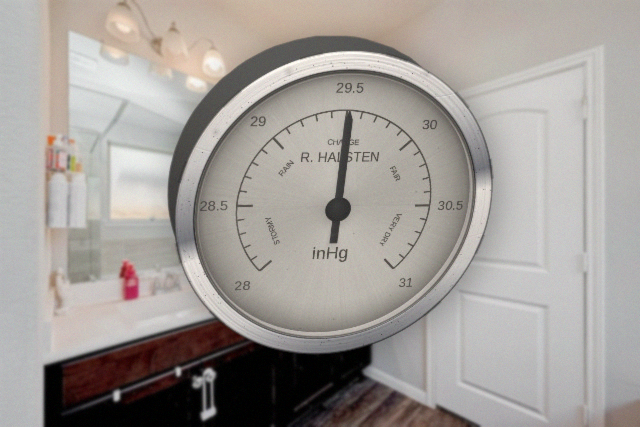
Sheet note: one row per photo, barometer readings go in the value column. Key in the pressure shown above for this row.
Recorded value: 29.5 inHg
